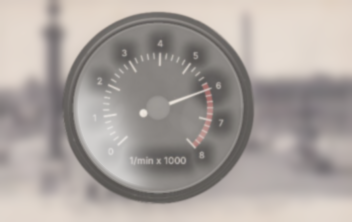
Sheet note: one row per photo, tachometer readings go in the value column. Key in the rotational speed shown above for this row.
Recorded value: 6000 rpm
